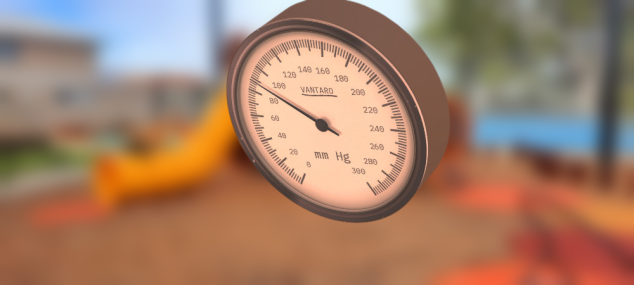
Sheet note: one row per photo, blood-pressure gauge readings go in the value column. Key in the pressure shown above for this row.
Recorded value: 90 mmHg
